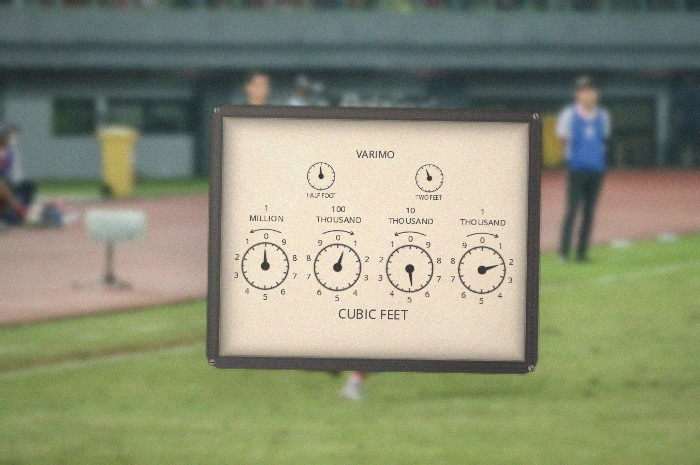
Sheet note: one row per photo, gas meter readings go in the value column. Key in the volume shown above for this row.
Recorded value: 5200 ft³
